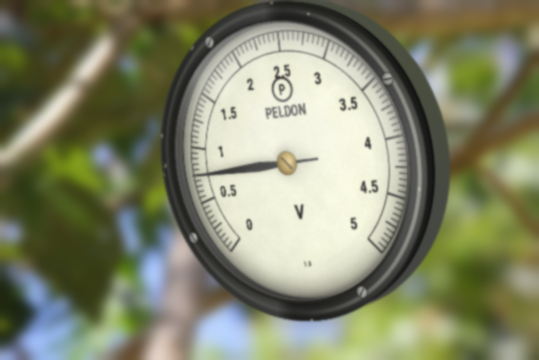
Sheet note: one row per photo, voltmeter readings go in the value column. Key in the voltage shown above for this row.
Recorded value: 0.75 V
